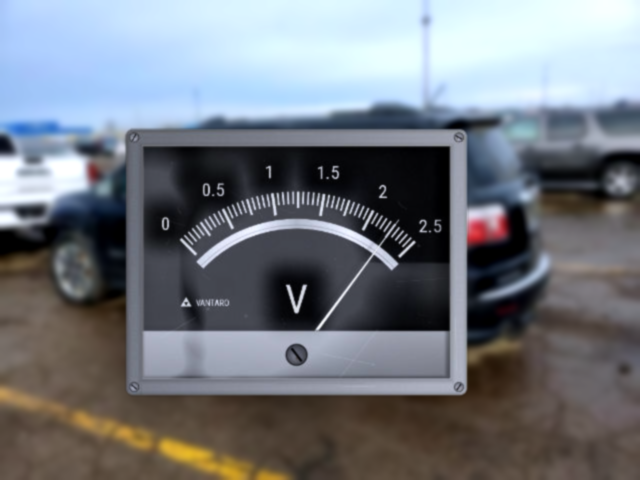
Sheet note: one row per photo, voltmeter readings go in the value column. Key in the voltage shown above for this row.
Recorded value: 2.25 V
